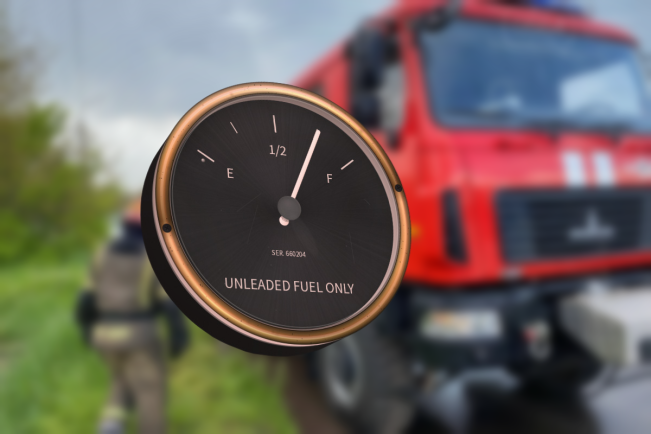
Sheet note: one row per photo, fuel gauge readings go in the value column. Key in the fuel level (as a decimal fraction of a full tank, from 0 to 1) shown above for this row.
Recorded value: 0.75
